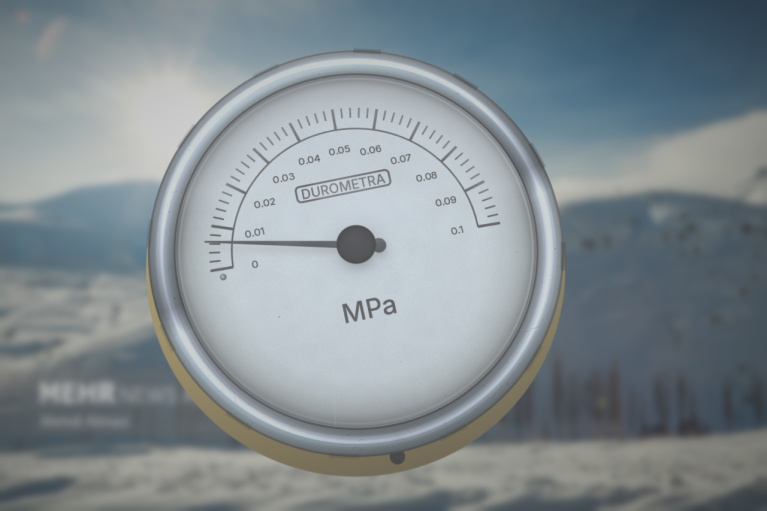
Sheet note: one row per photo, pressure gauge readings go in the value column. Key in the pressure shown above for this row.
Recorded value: 0.006 MPa
